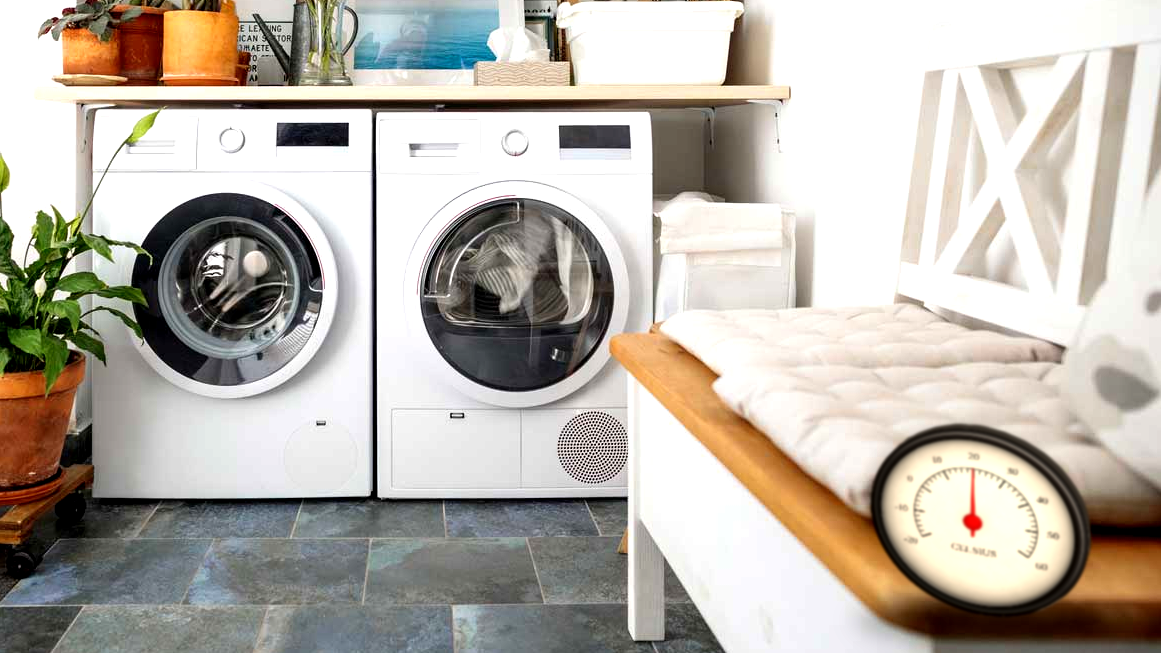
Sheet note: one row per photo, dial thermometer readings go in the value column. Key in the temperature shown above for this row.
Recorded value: 20 °C
